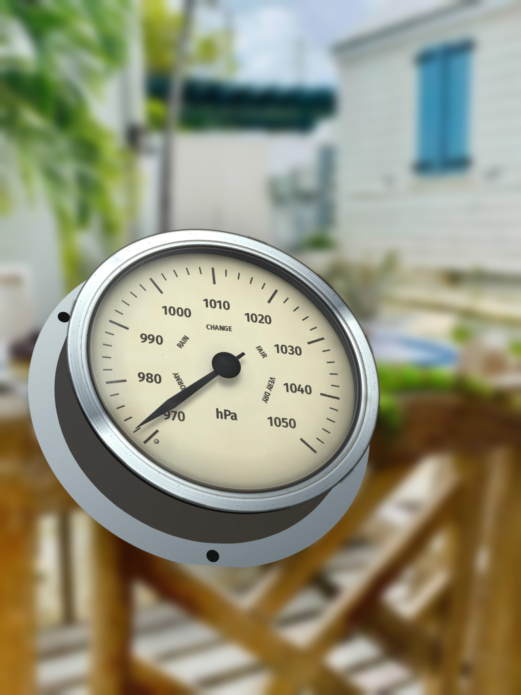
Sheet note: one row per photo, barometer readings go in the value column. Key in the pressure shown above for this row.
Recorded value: 972 hPa
